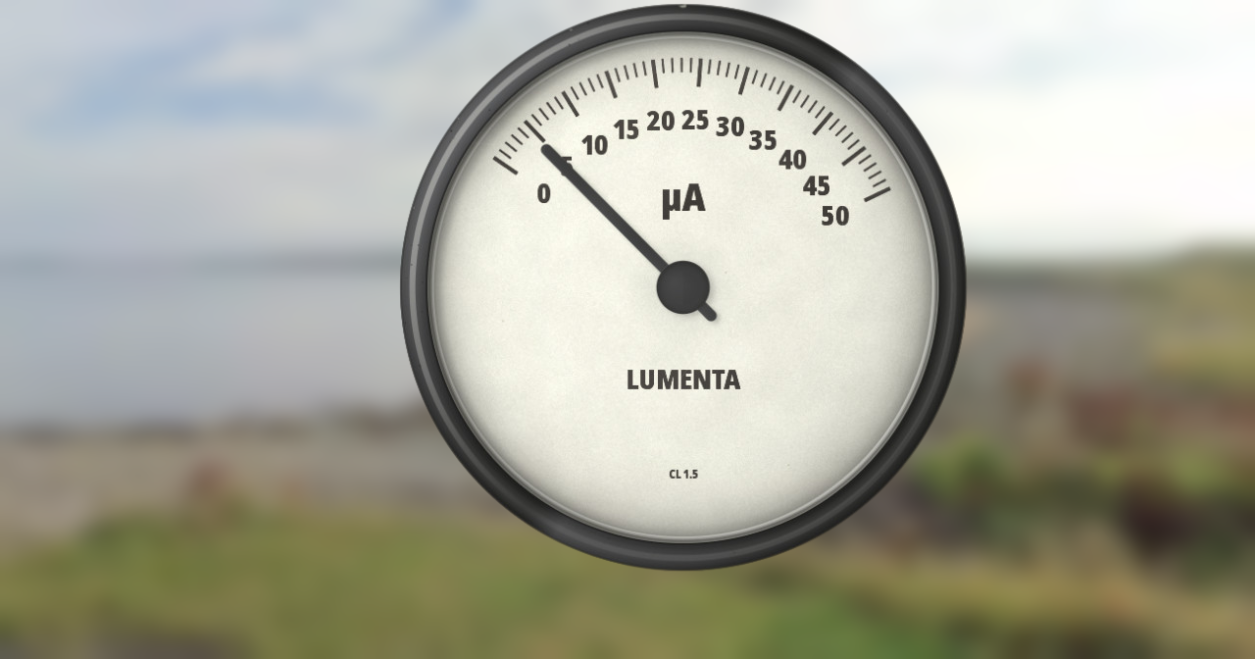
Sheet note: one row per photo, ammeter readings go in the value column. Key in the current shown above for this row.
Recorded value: 4.5 µA
